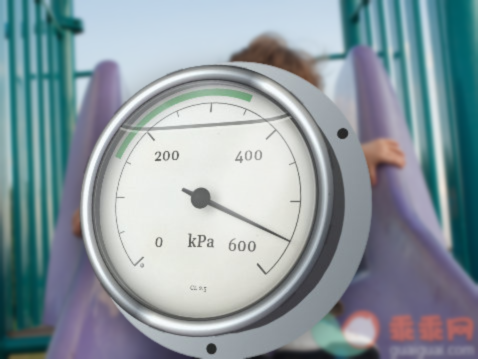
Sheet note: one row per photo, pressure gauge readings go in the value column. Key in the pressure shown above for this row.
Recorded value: 550 kPa
